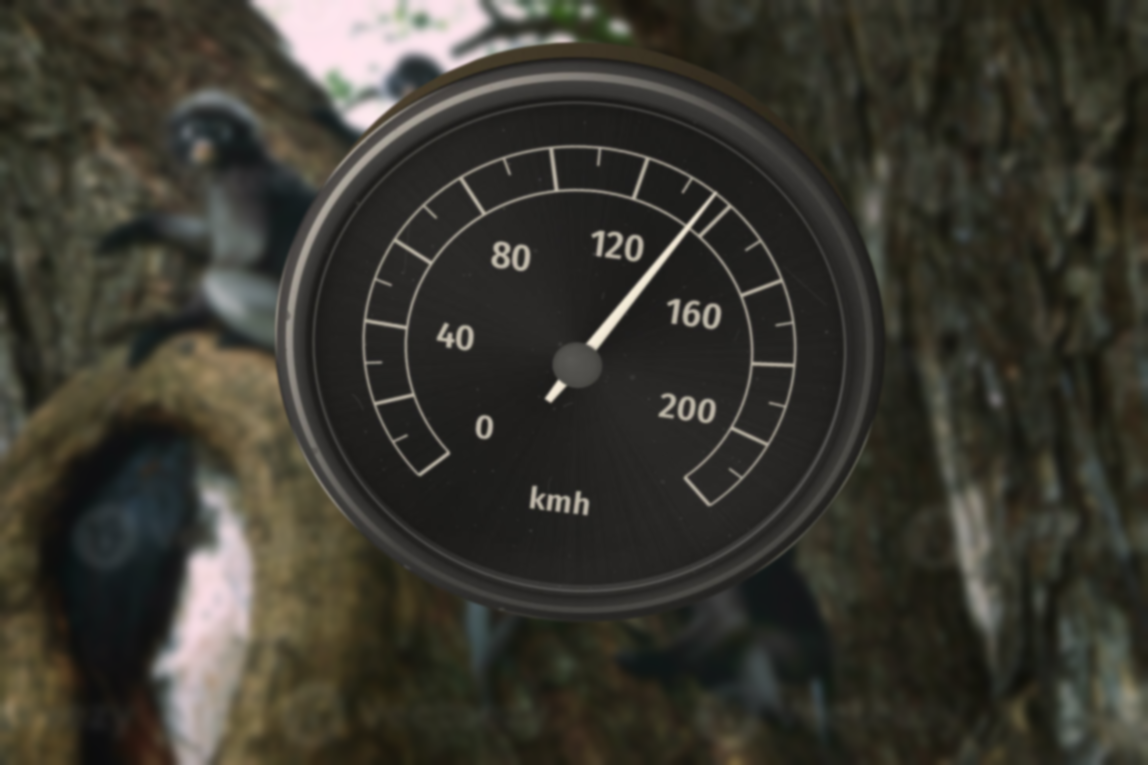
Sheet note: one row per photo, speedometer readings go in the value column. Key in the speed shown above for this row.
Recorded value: 135 km/h
